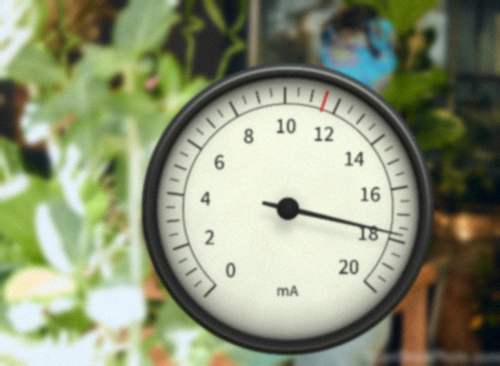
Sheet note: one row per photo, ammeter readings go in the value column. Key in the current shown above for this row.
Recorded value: 17.75 mA
